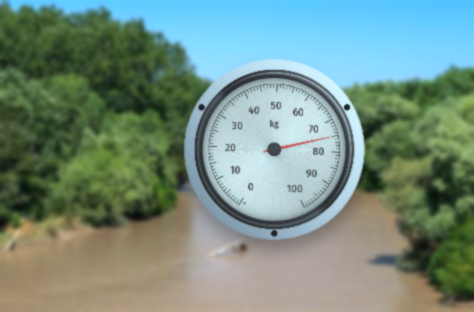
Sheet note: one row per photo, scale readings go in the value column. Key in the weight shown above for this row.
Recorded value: 75 kg
